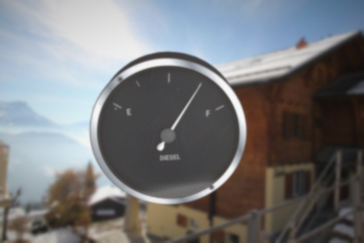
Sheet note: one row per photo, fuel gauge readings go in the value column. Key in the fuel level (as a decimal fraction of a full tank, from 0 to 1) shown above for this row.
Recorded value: 0.75
